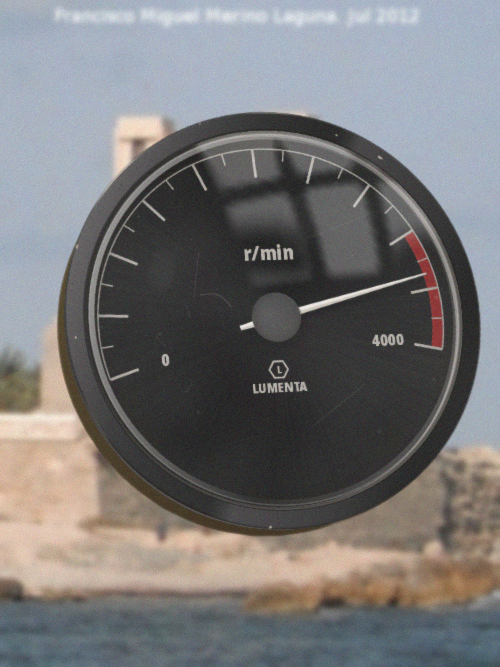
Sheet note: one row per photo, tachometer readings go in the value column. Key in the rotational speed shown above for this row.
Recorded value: 3500 rpm
